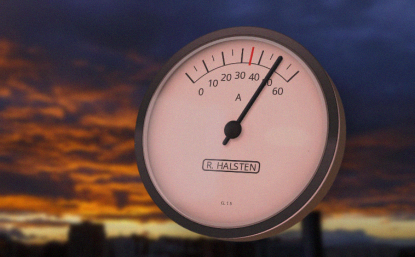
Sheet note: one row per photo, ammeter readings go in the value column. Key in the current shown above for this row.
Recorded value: 50 A
